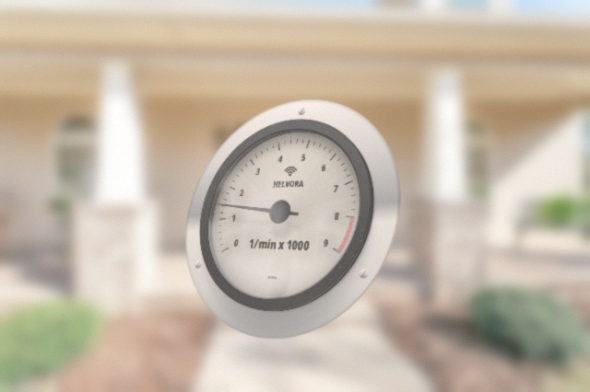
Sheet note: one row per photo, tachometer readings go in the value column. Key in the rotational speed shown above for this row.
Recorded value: 1400 rpm
